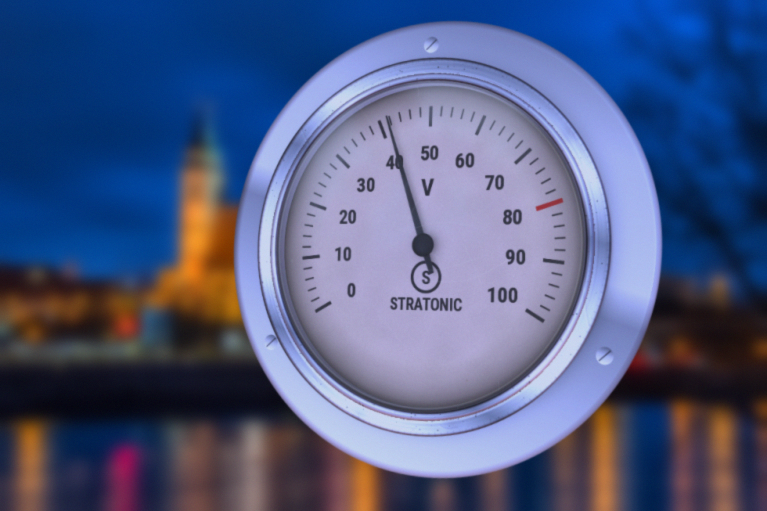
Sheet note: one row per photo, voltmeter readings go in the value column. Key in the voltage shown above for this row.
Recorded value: 42 V
